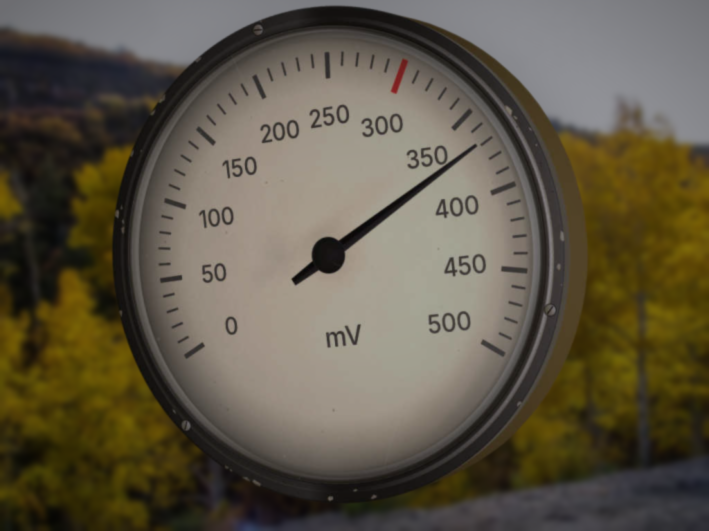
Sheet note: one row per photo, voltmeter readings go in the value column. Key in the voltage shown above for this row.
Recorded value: 370 mV
